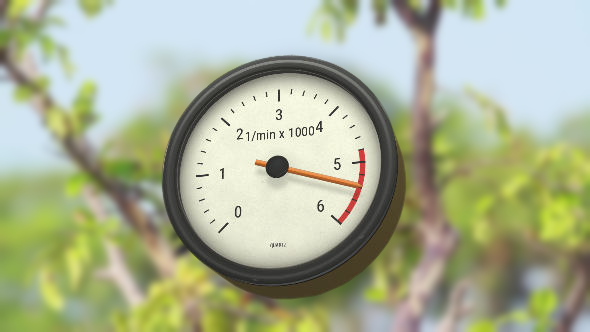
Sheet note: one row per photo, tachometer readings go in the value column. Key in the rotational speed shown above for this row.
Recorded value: 5400 rpm
